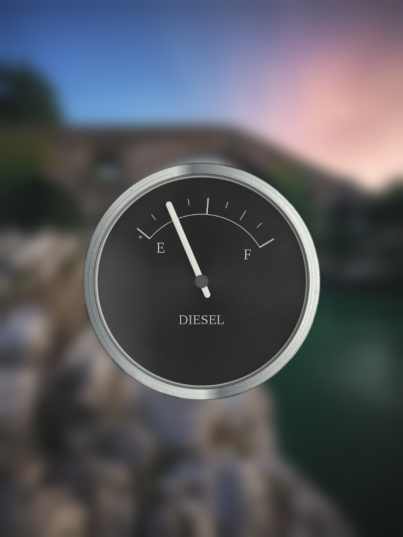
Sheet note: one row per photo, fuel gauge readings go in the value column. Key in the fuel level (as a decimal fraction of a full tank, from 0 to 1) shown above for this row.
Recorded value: 0.25
